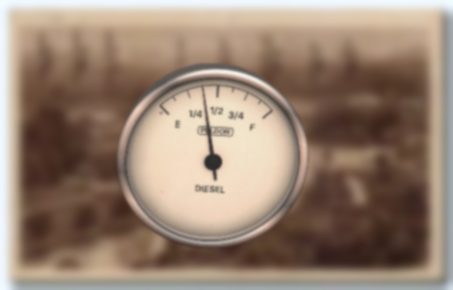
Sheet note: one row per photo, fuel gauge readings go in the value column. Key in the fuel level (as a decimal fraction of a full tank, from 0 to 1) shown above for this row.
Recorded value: 0.375
